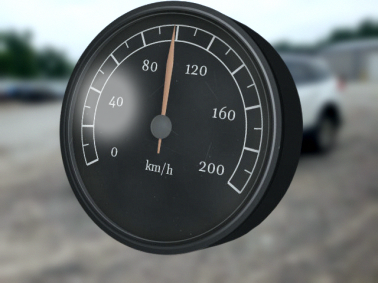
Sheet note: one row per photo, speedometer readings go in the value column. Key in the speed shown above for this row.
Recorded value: 100 km/h
